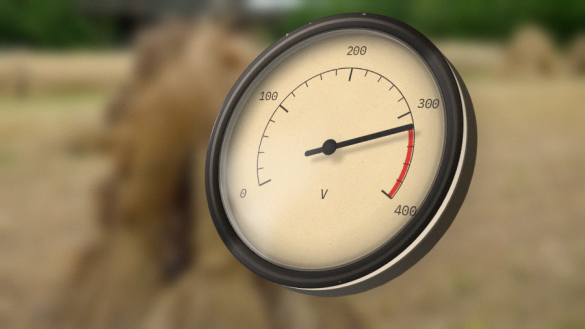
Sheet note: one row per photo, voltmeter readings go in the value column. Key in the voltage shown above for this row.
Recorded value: 320 V
